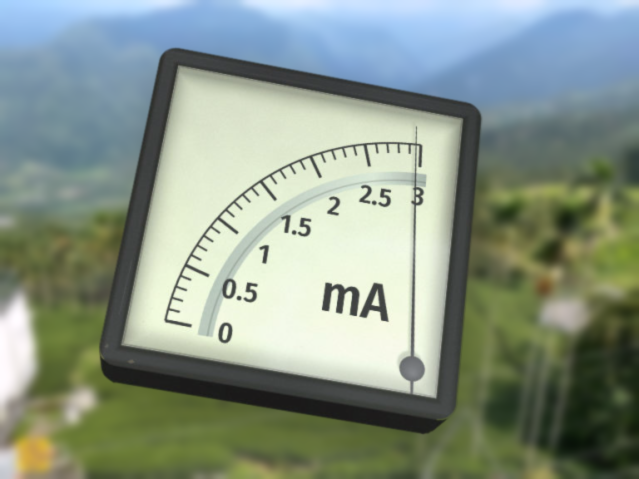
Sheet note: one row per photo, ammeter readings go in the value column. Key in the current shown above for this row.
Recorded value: 2.95 mA
